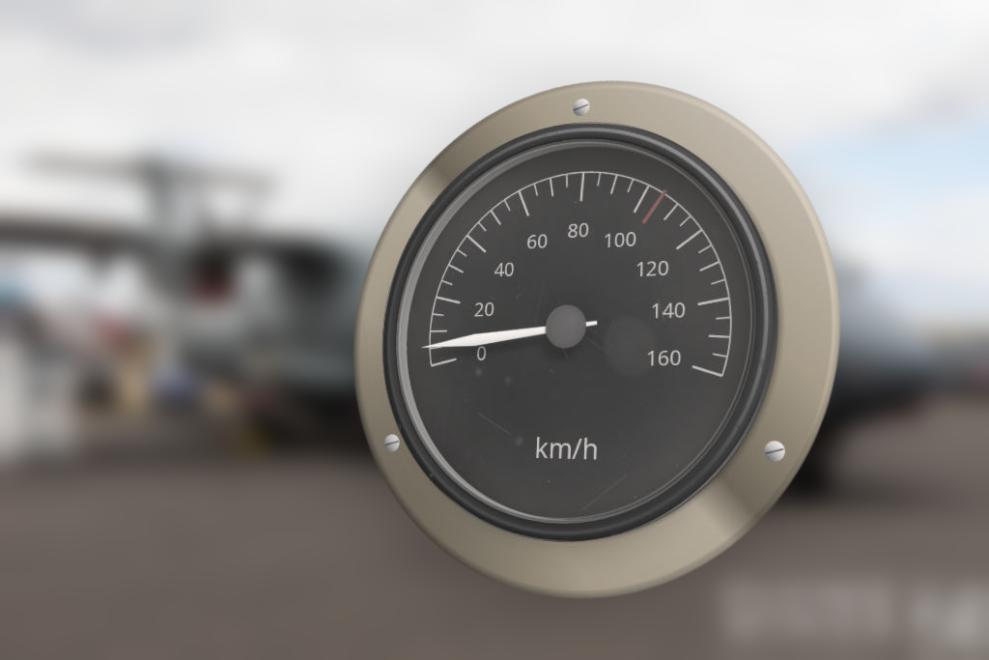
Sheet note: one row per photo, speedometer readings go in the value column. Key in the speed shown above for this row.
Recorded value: 5 km/h
